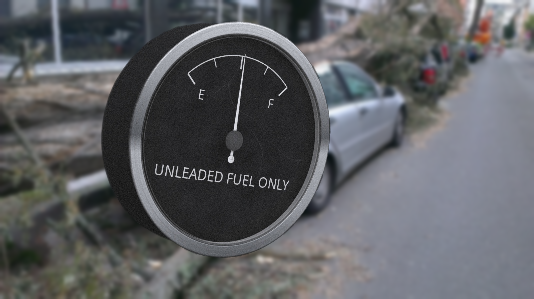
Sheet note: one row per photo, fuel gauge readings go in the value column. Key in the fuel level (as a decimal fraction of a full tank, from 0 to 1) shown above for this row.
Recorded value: 0.5
